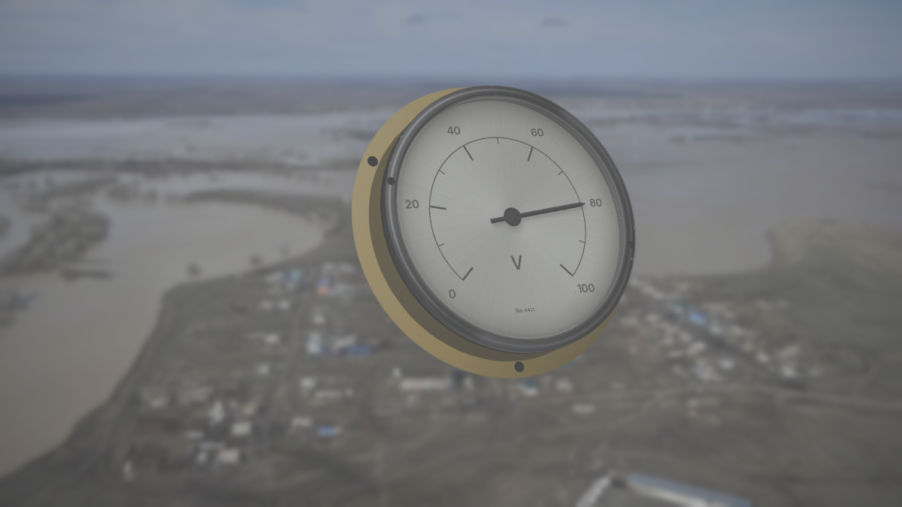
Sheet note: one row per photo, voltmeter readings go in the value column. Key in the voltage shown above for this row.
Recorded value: 80 V
